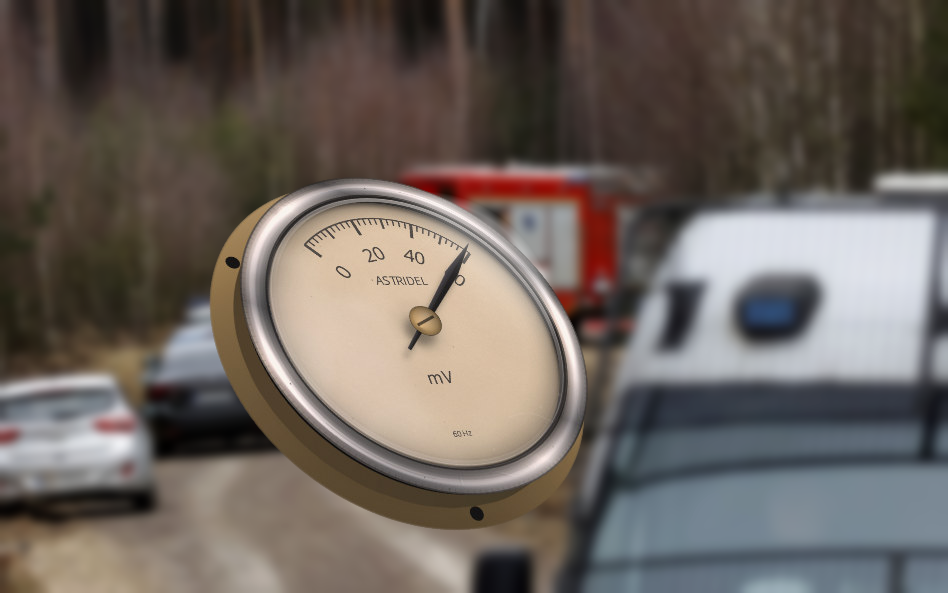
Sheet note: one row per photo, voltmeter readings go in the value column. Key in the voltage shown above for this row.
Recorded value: 58 mV
